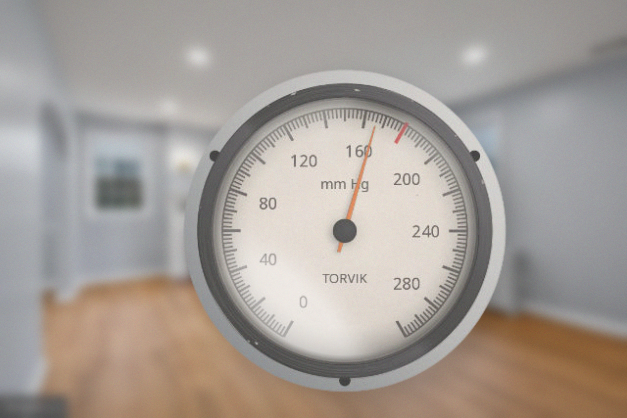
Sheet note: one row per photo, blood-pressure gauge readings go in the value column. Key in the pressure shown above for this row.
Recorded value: 166 mmHg
